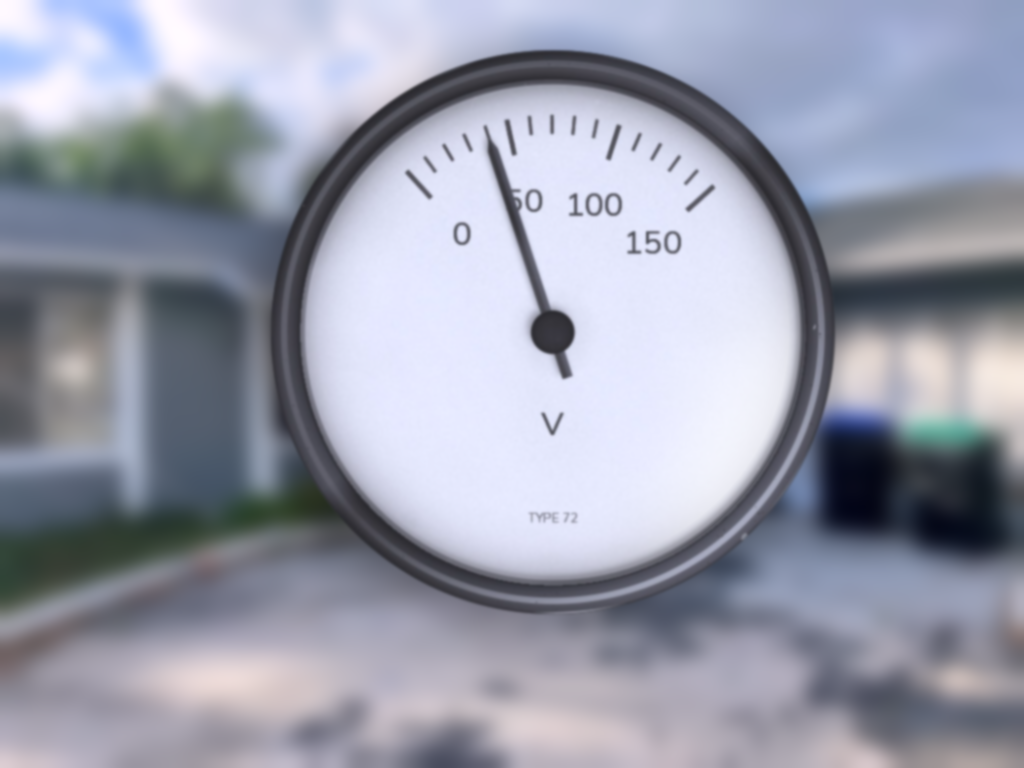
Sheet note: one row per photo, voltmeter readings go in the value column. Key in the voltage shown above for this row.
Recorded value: 40 V
